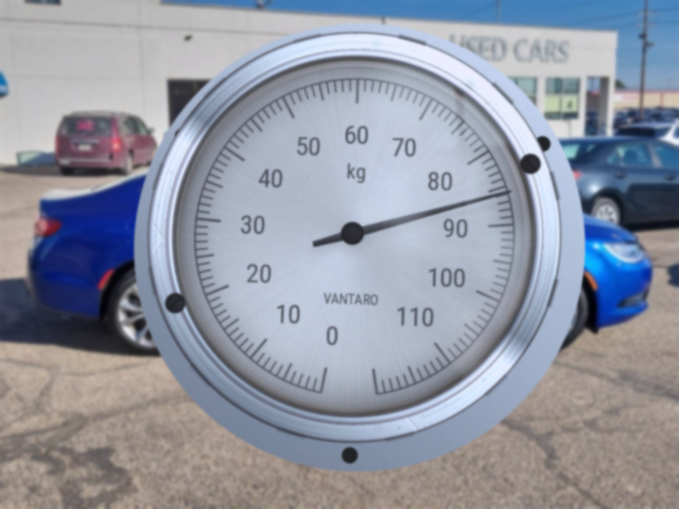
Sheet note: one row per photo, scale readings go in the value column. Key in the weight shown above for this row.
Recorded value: 86 kg
